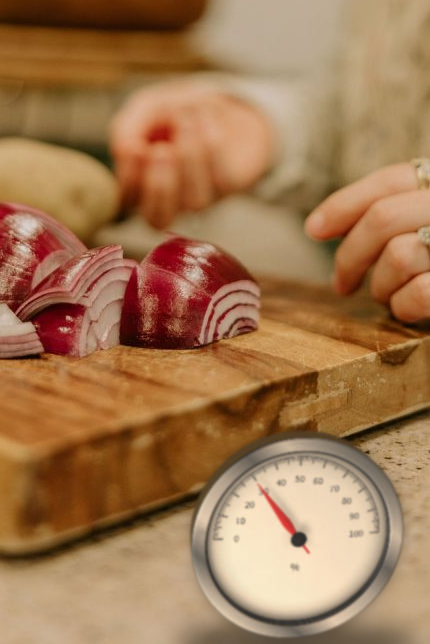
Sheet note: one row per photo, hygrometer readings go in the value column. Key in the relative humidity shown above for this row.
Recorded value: 30 %
